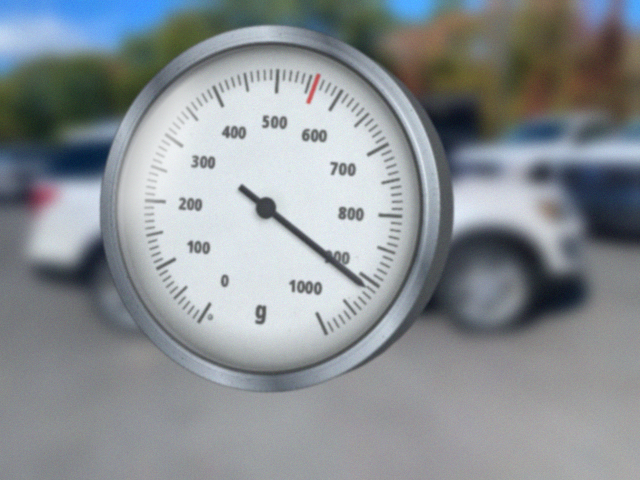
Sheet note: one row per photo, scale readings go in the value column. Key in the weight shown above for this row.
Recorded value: 910 g
